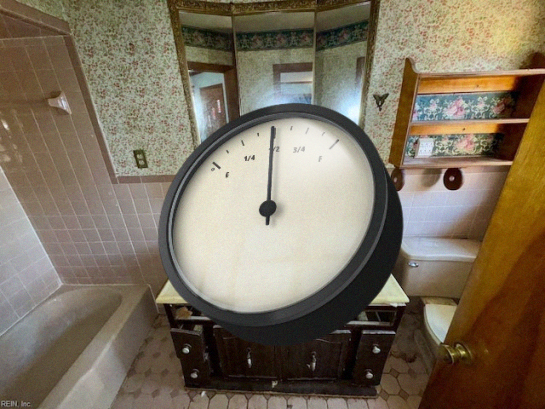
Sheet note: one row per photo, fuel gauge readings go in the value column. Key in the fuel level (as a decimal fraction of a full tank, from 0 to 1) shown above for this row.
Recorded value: 0.5
